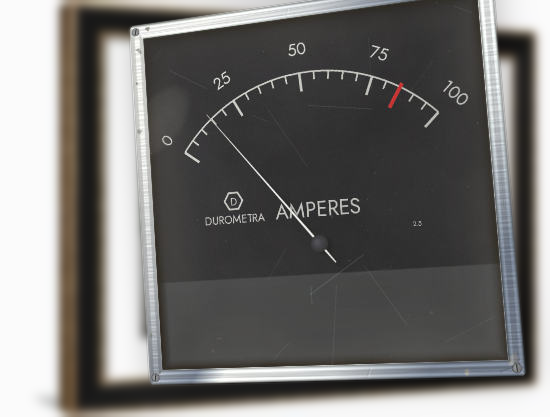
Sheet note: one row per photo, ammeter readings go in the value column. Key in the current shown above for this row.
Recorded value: 15 A
